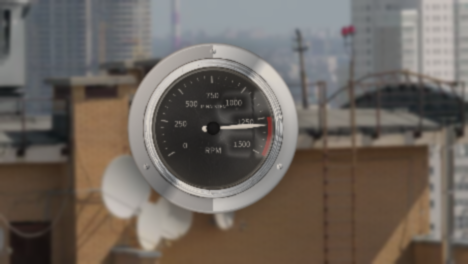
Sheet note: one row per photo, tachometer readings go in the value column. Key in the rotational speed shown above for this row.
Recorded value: 1300 rpm
